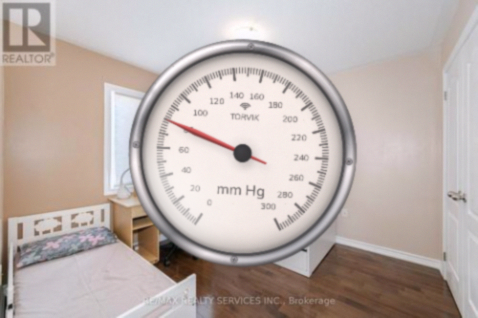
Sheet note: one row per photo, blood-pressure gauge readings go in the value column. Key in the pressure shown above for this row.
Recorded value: 80 mmHg
